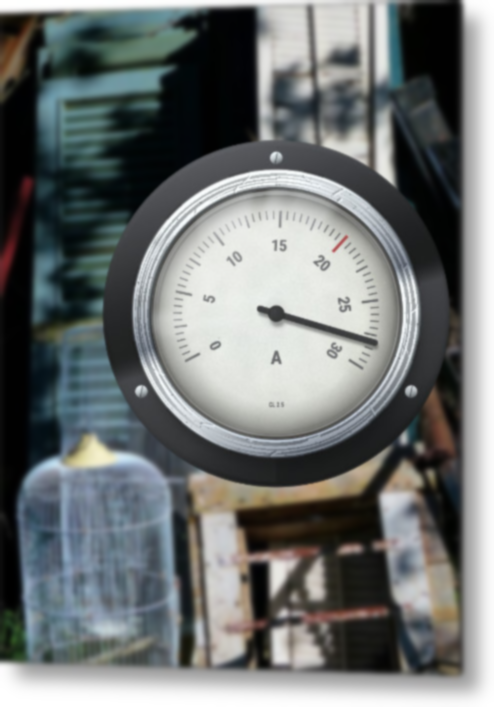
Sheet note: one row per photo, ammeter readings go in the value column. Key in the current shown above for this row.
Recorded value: 28 A
